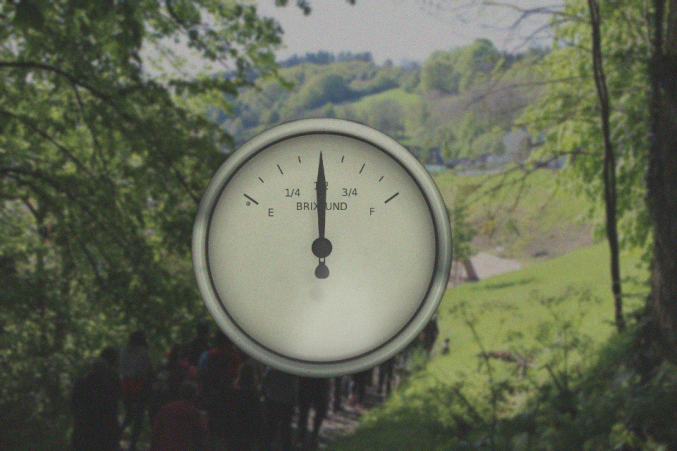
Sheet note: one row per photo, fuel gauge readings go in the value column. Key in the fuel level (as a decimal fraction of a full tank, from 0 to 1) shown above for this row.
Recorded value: 0.5
